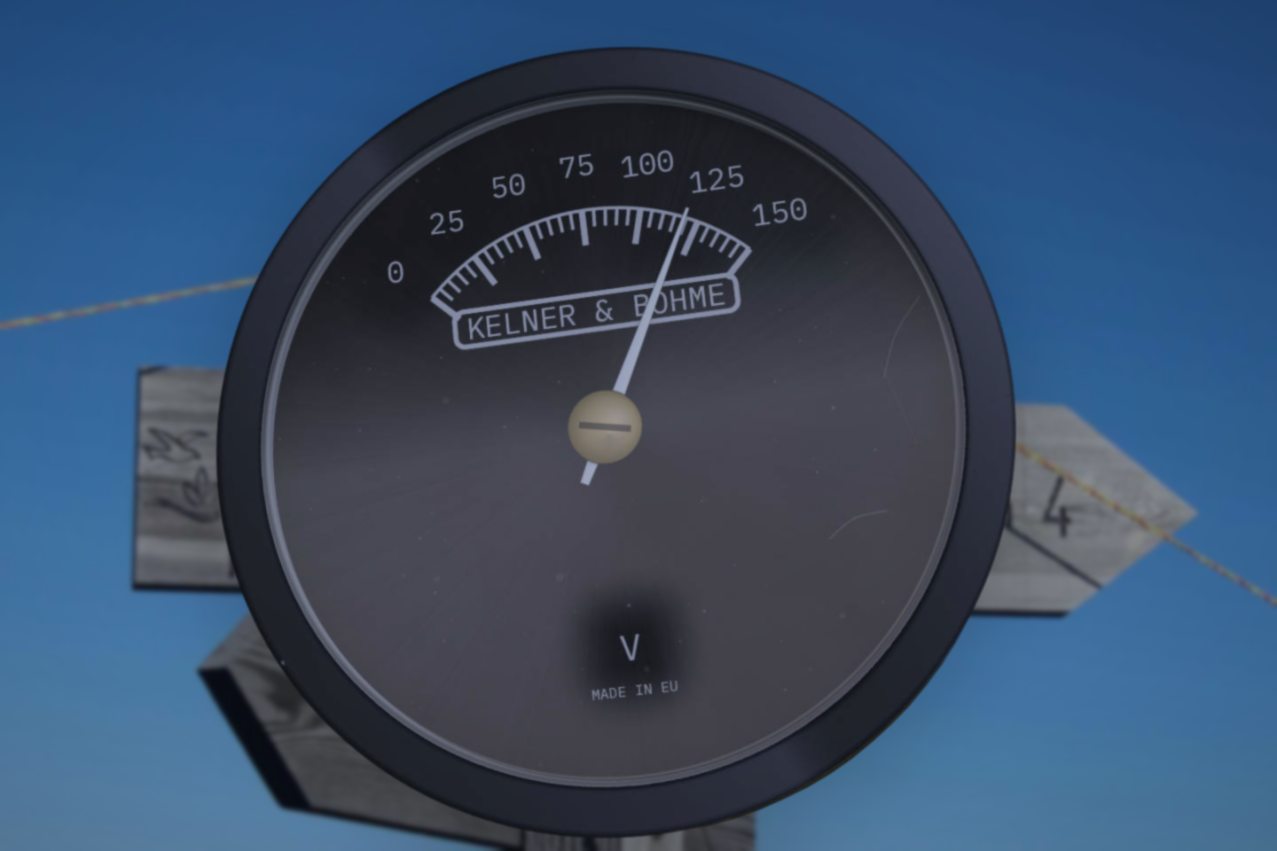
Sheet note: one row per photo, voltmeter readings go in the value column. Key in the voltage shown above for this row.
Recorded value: 120 V
